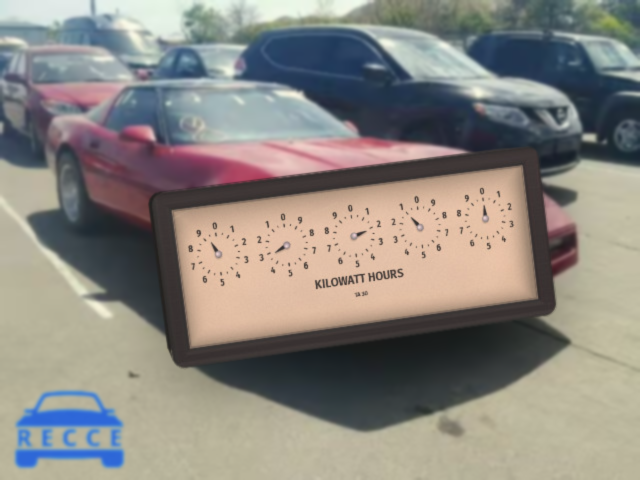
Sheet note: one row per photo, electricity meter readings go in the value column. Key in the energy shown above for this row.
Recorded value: 93210 kWh
